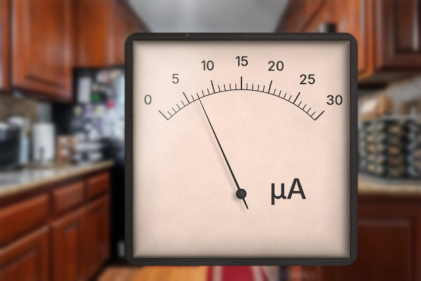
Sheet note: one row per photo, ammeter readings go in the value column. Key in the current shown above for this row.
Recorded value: 7 µA
